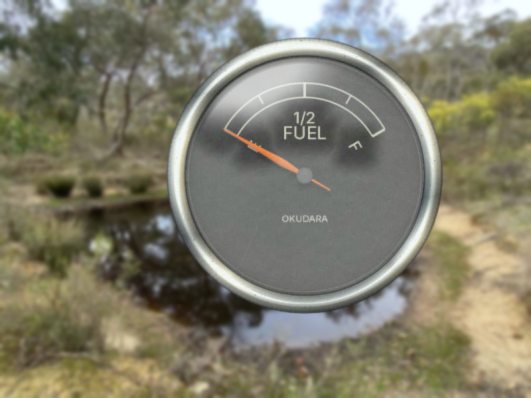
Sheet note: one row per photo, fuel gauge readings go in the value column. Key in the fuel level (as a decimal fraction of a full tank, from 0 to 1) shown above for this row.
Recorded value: 0
